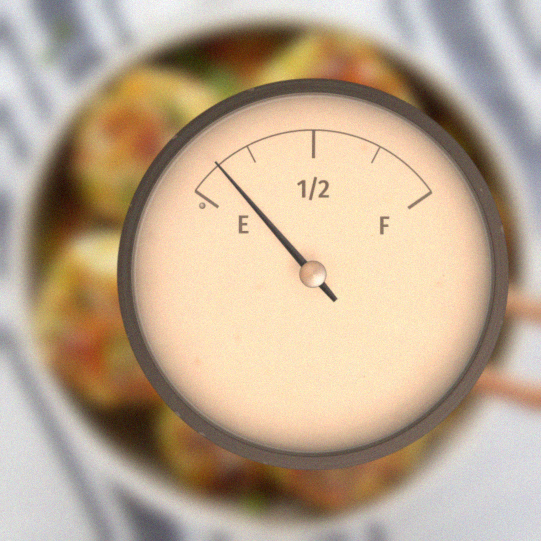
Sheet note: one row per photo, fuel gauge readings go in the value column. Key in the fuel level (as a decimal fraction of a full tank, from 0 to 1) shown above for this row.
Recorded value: 0.125
